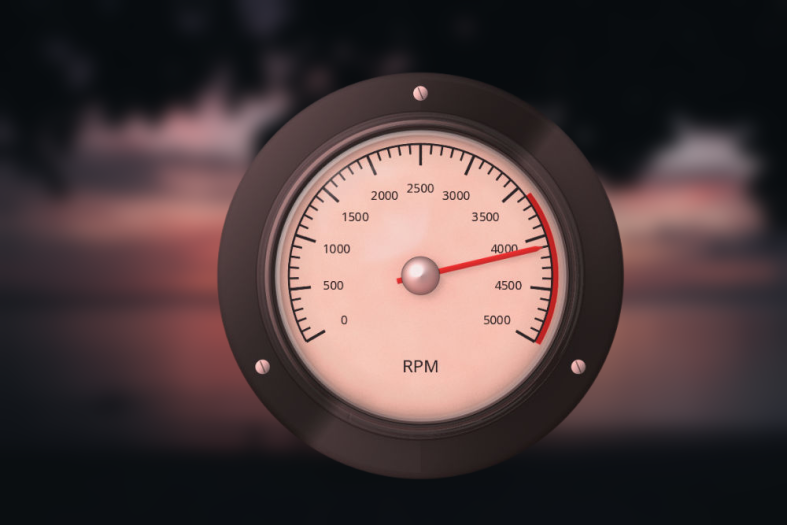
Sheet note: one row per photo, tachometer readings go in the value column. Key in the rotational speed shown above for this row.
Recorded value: 4100 rpm
